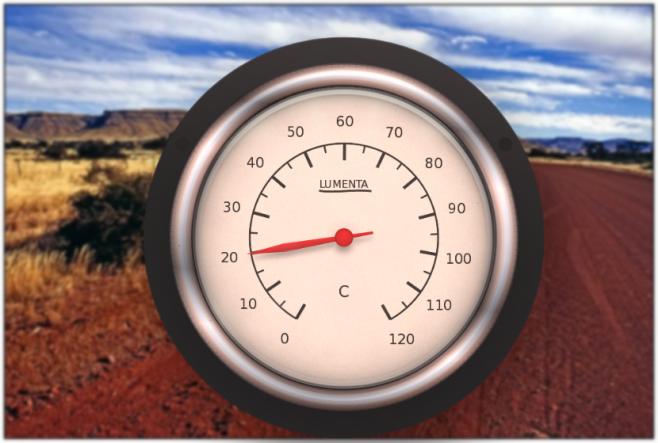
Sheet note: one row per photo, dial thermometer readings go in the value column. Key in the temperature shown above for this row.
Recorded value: 20 °C
